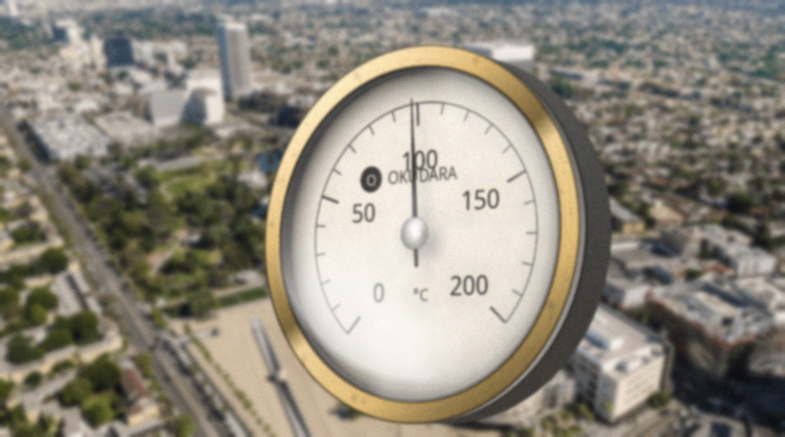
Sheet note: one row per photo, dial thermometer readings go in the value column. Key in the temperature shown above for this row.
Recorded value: 100 °C
